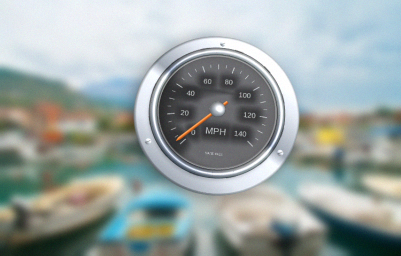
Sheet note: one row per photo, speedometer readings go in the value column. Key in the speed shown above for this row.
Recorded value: 2.5 mph
